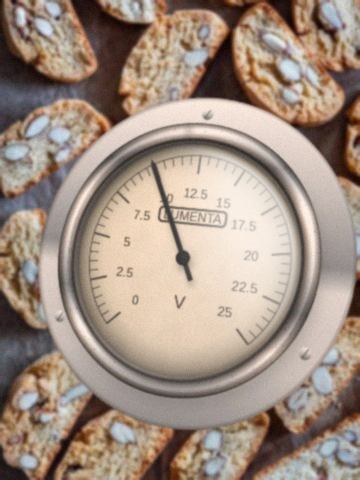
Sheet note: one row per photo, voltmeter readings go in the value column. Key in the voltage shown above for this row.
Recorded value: 10 V
